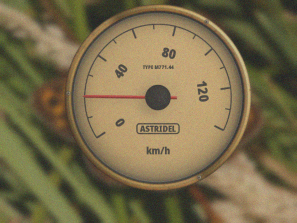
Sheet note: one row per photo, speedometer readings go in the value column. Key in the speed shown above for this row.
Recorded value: 20 km/h
